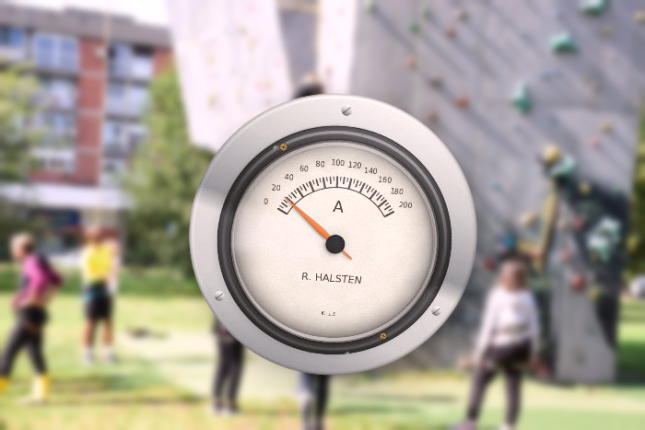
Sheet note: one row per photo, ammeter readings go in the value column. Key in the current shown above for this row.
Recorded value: 20 A
